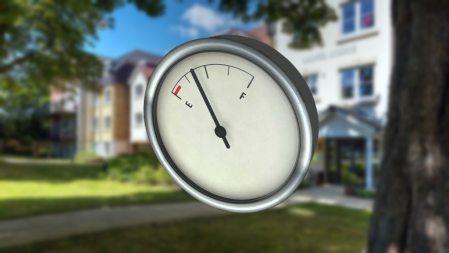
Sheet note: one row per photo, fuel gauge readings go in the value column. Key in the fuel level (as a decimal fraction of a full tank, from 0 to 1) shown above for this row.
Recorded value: 0.375
